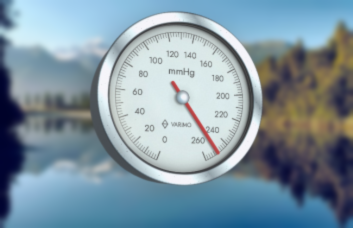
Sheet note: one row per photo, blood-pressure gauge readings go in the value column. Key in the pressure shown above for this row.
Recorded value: 250 mmHg
